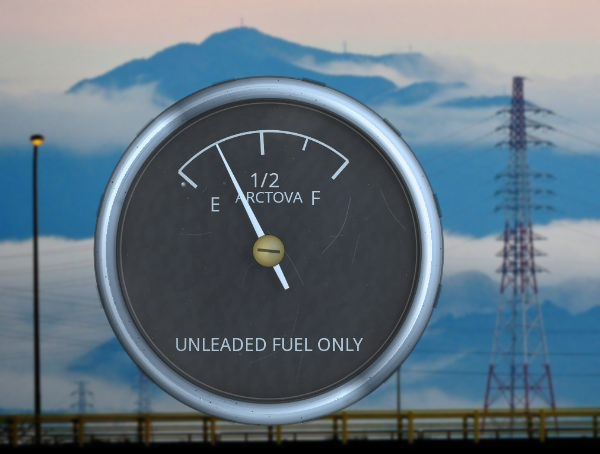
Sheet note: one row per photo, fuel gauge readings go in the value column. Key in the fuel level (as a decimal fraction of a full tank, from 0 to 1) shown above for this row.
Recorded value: 0.25
